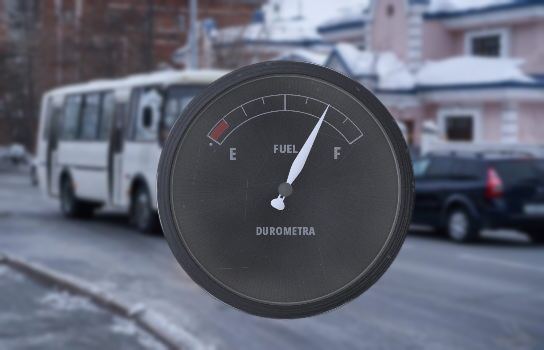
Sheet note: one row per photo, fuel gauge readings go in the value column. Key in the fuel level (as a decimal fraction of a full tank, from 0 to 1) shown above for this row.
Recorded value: 0.75
